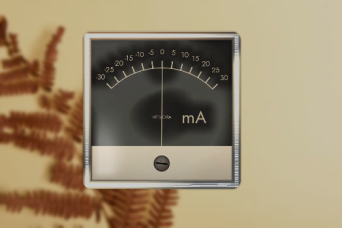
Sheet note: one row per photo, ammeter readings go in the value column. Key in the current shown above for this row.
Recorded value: 0 mA
